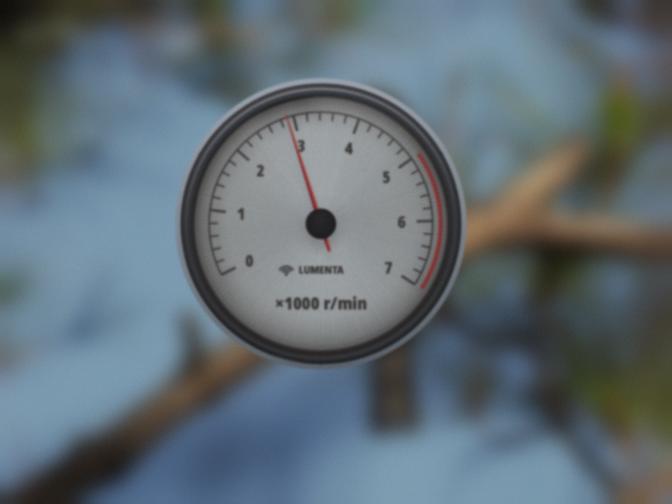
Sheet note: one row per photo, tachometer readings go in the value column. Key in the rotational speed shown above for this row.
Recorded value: 2900 rpm
